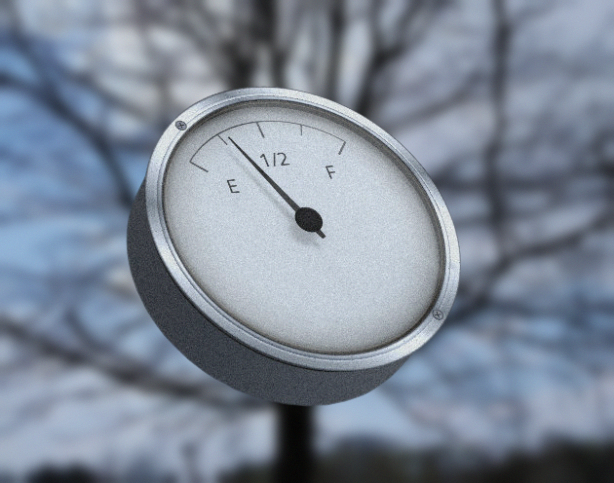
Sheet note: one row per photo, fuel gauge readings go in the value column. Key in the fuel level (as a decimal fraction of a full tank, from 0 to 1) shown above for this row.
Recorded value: 0.25
